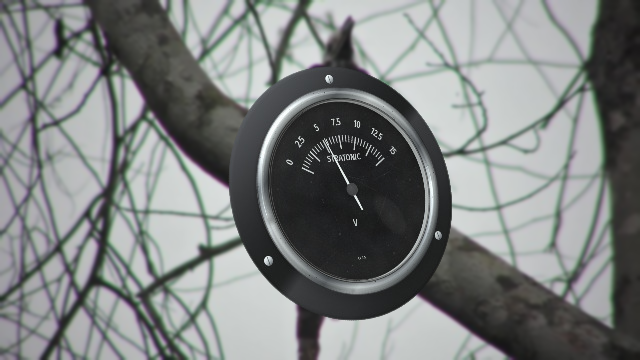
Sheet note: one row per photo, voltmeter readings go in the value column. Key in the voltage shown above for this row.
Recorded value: 5 V
